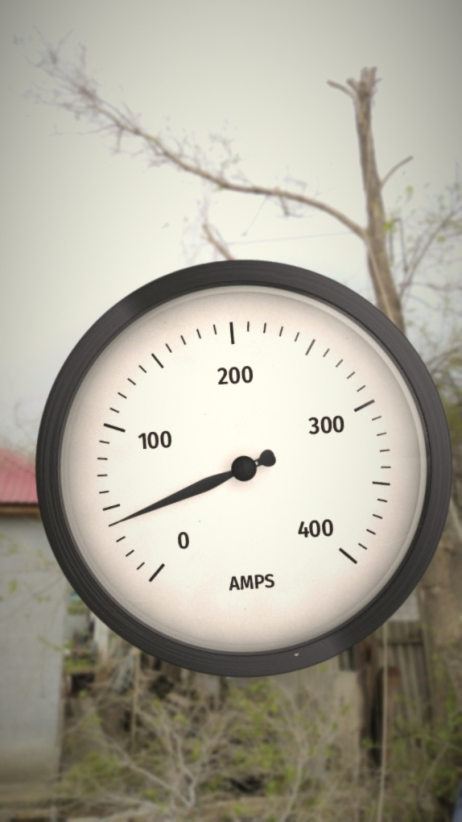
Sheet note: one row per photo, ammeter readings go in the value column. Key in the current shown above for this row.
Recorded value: 40 A
